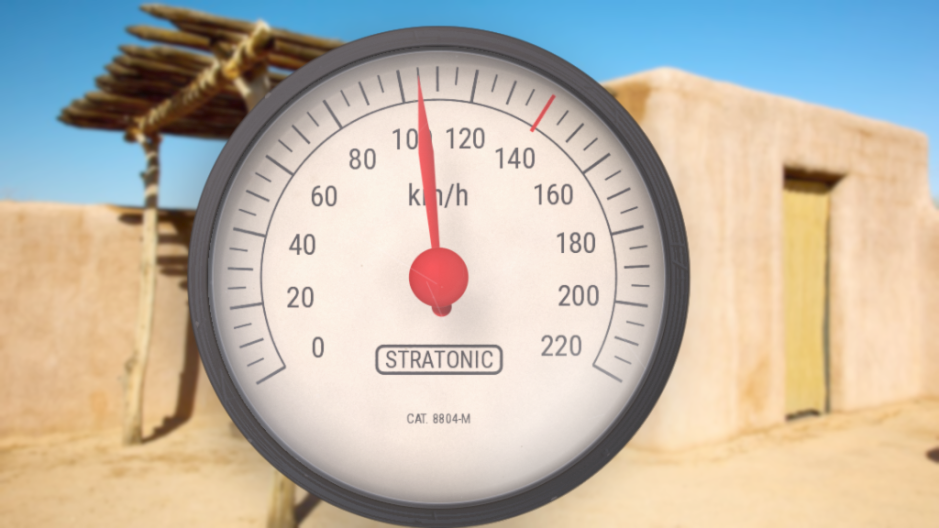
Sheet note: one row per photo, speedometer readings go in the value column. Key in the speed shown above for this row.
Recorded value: 105 km/h
